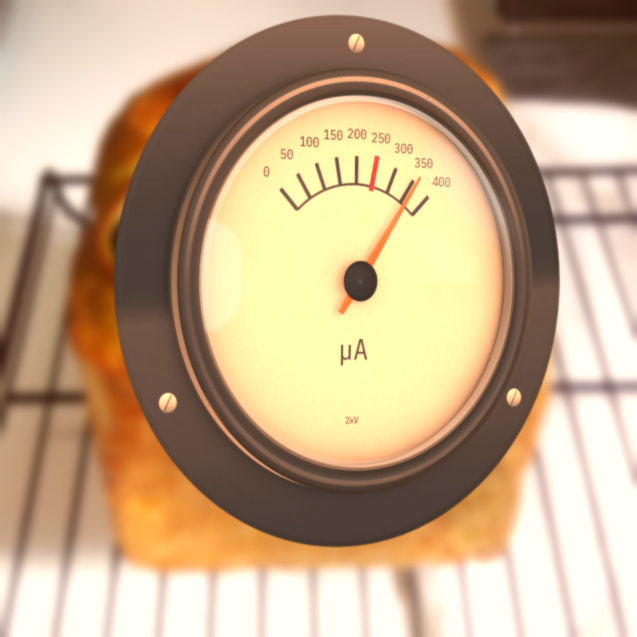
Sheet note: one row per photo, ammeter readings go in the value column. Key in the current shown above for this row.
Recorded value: 350 µA
